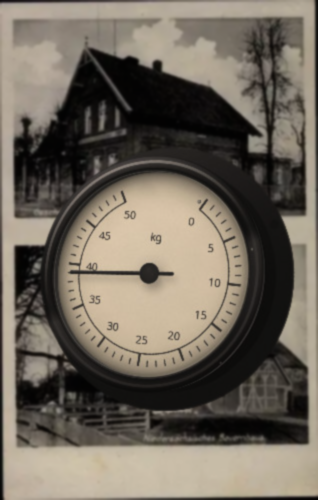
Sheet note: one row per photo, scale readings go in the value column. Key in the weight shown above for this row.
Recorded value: 39 kg
